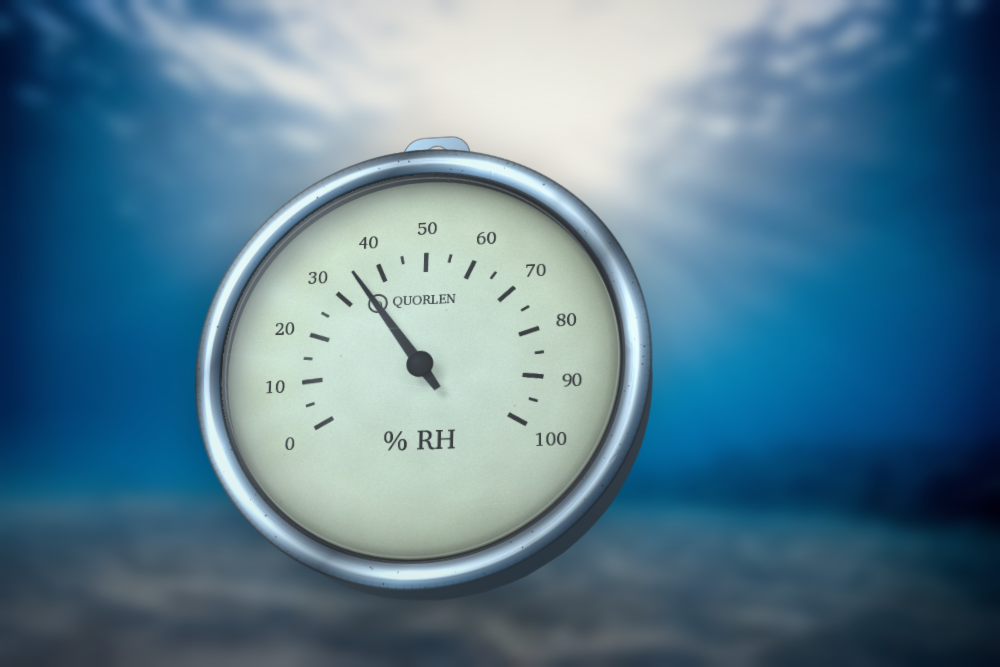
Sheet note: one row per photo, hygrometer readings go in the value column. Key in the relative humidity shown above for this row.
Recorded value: 35 %
